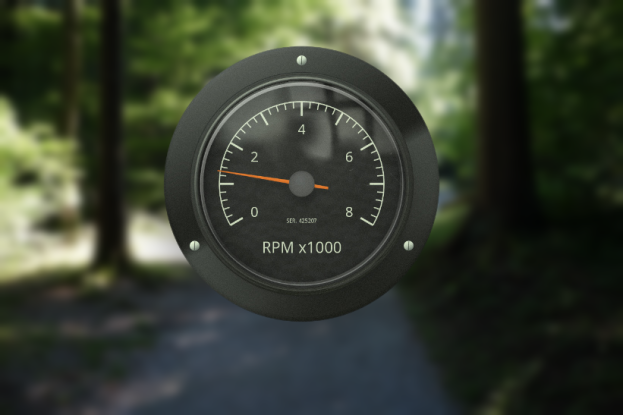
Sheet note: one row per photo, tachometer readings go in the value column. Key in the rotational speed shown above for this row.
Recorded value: 1300 rpm
